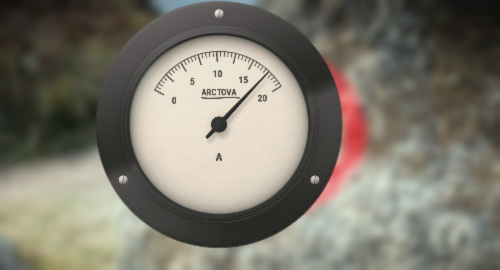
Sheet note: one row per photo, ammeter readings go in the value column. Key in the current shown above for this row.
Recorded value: 17.5 A
